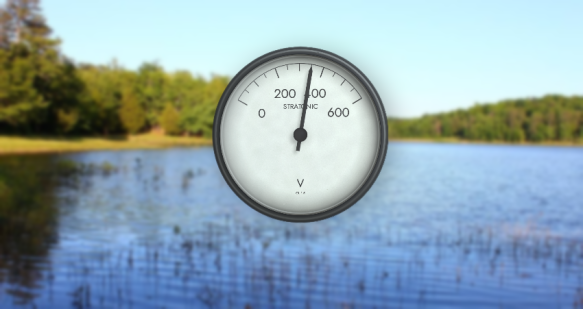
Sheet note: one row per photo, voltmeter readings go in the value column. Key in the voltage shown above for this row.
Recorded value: 350 V
